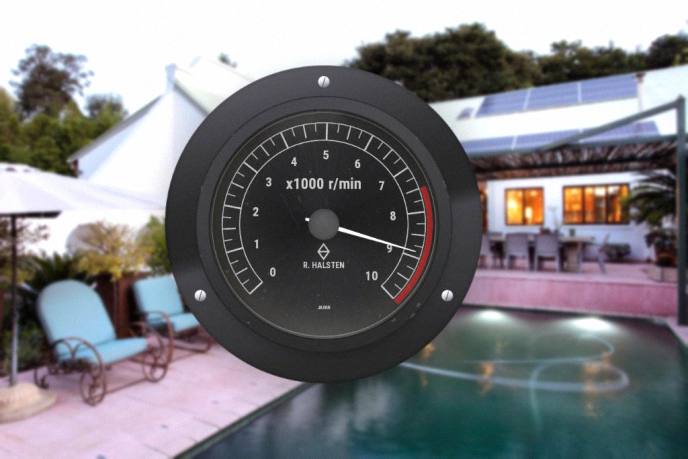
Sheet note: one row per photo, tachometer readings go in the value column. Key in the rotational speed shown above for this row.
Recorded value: 8875 rpm
